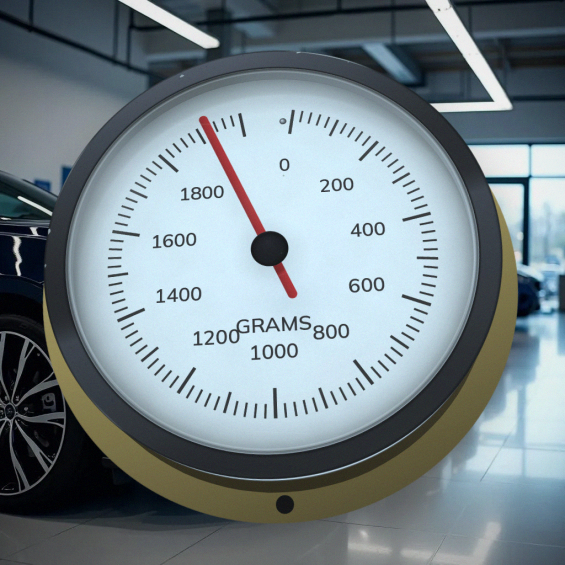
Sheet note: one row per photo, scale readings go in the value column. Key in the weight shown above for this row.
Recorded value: 1920 g
